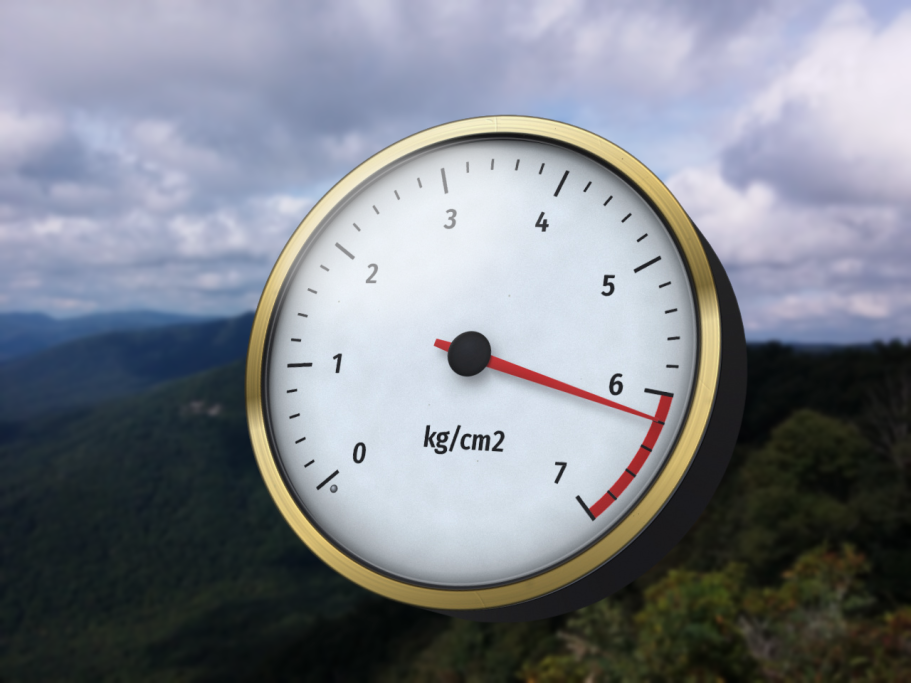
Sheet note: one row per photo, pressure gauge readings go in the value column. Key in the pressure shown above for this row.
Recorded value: 6.2 kg/cm²
